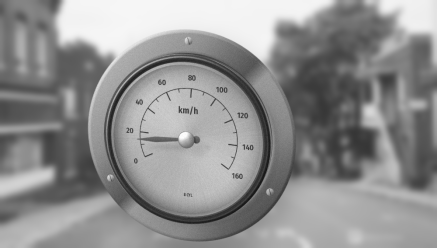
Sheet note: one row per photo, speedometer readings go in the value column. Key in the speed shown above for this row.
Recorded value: 15 km/h
